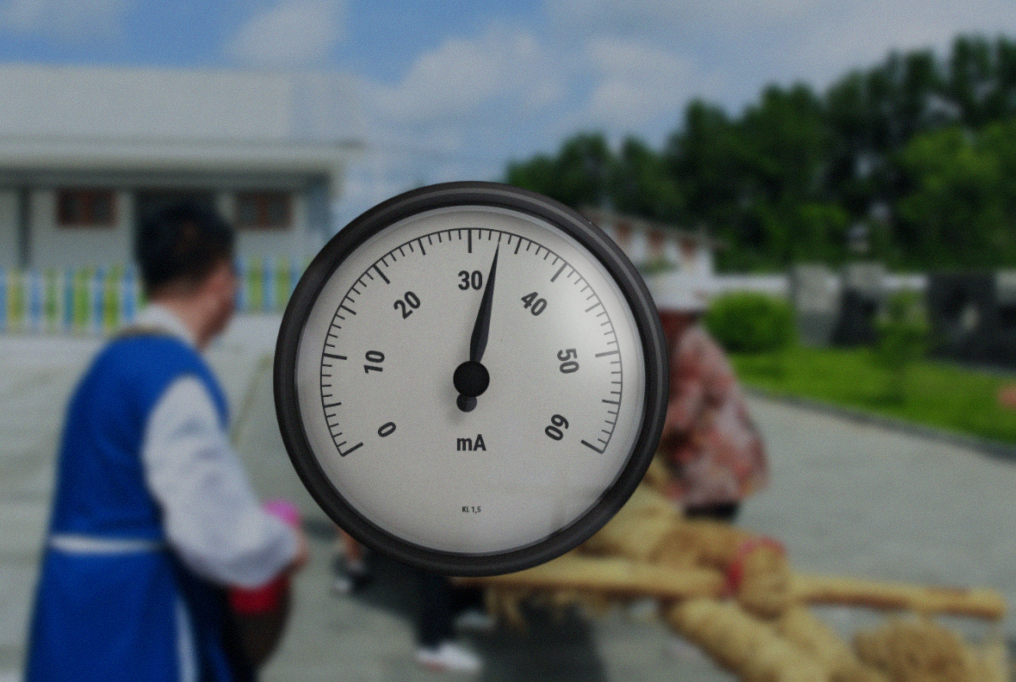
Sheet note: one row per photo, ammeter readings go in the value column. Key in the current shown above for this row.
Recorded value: 33 mA
